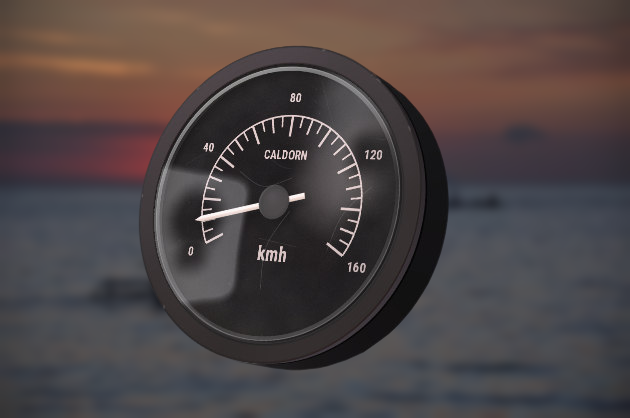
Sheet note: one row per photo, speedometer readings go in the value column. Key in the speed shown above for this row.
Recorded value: 10 km/h
